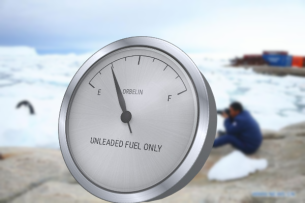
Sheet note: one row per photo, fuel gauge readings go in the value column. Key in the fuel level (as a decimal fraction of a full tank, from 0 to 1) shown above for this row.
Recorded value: 0.25
